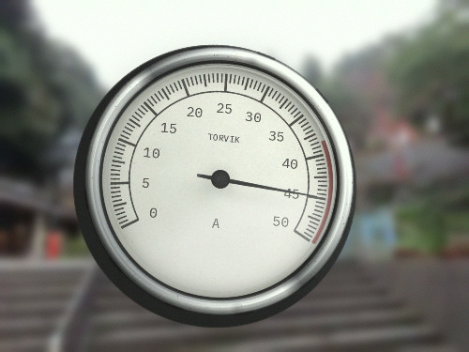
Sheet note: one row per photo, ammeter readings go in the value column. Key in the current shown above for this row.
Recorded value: 45 A
